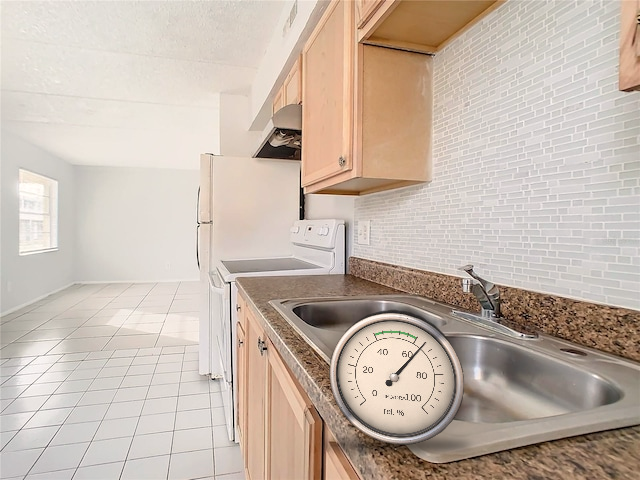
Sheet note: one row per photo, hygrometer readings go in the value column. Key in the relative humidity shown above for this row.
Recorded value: 64 %
